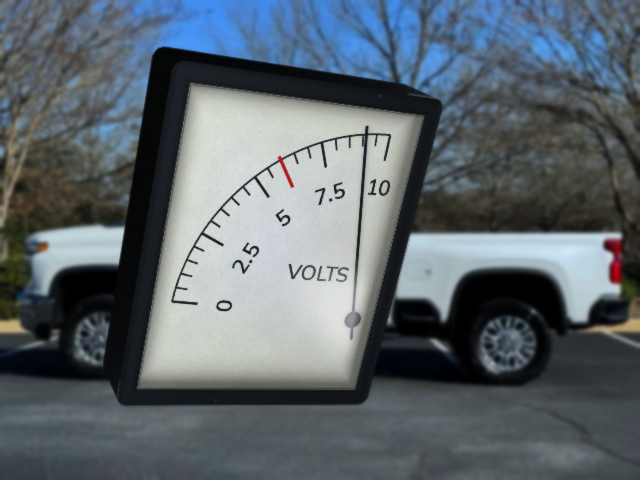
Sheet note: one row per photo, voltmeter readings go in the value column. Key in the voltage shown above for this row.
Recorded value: 9 V
